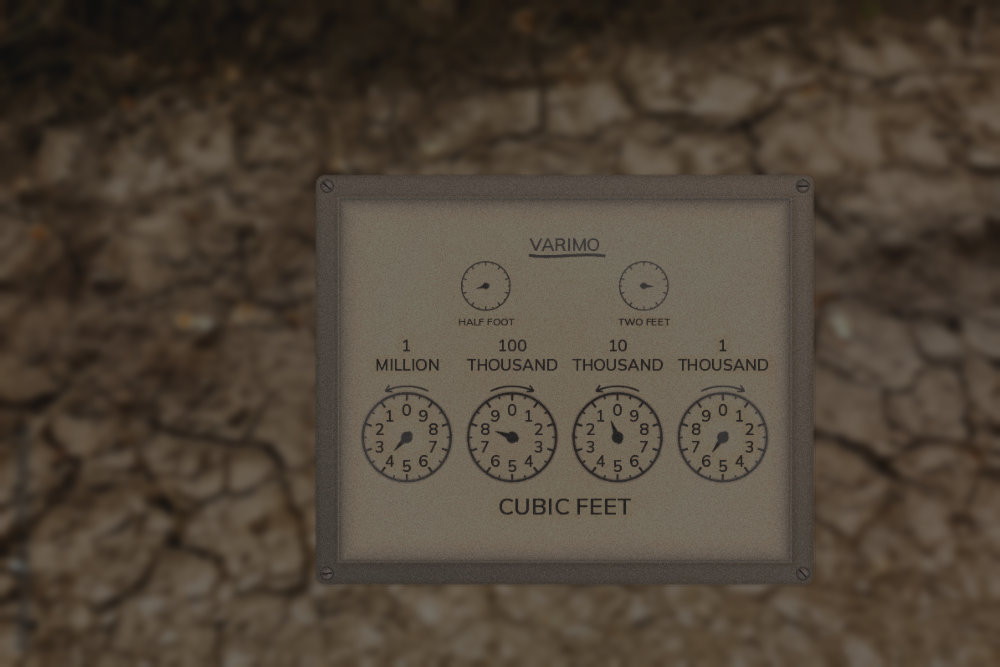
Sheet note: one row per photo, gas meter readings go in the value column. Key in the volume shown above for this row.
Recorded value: 380600 ft³
